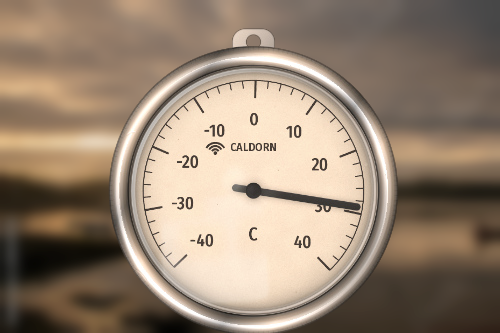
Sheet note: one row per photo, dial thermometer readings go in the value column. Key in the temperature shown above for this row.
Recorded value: 29 °C
